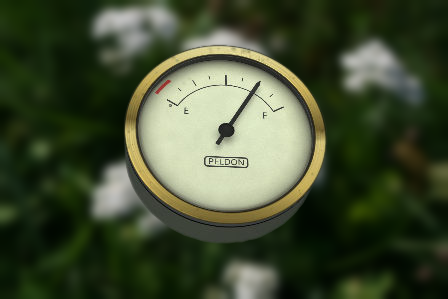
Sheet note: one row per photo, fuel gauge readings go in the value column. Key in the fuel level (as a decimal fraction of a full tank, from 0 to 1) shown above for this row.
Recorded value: 0.75
